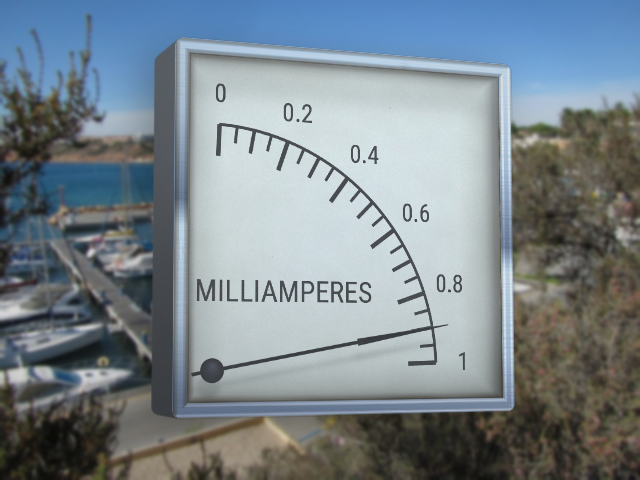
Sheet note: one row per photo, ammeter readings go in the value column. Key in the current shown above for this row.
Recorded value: 0.9 mA
